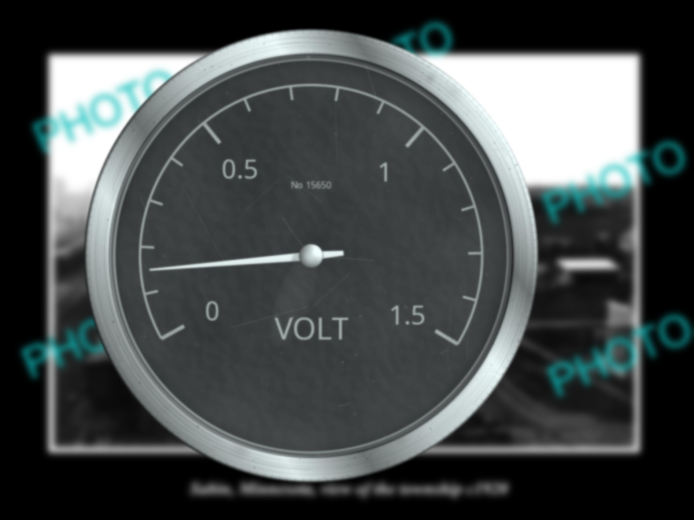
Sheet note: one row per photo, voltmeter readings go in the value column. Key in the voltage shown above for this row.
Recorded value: 0.15 V
